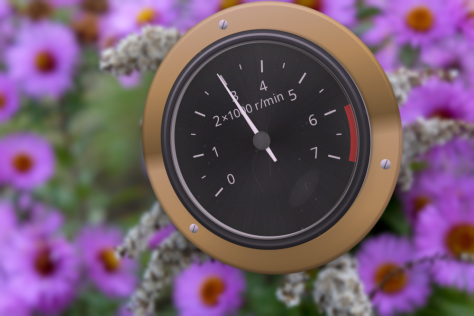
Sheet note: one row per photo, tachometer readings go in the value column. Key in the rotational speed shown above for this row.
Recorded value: 3000 rpm
